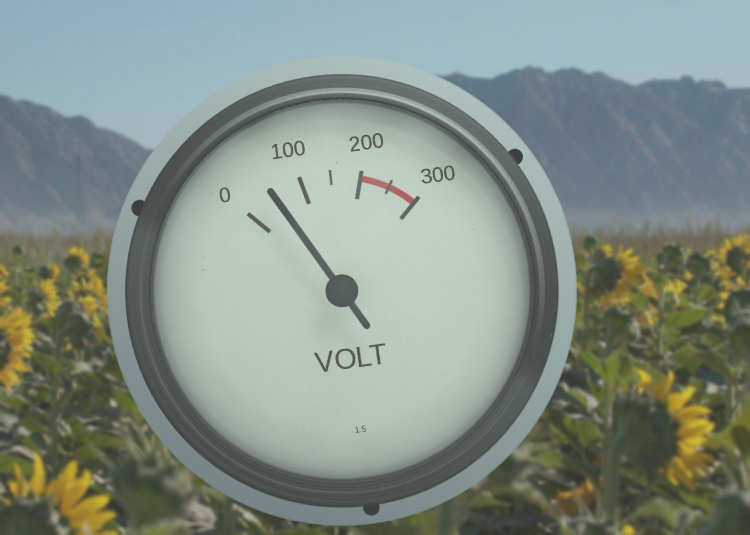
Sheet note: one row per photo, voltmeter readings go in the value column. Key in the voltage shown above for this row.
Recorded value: 50 V
